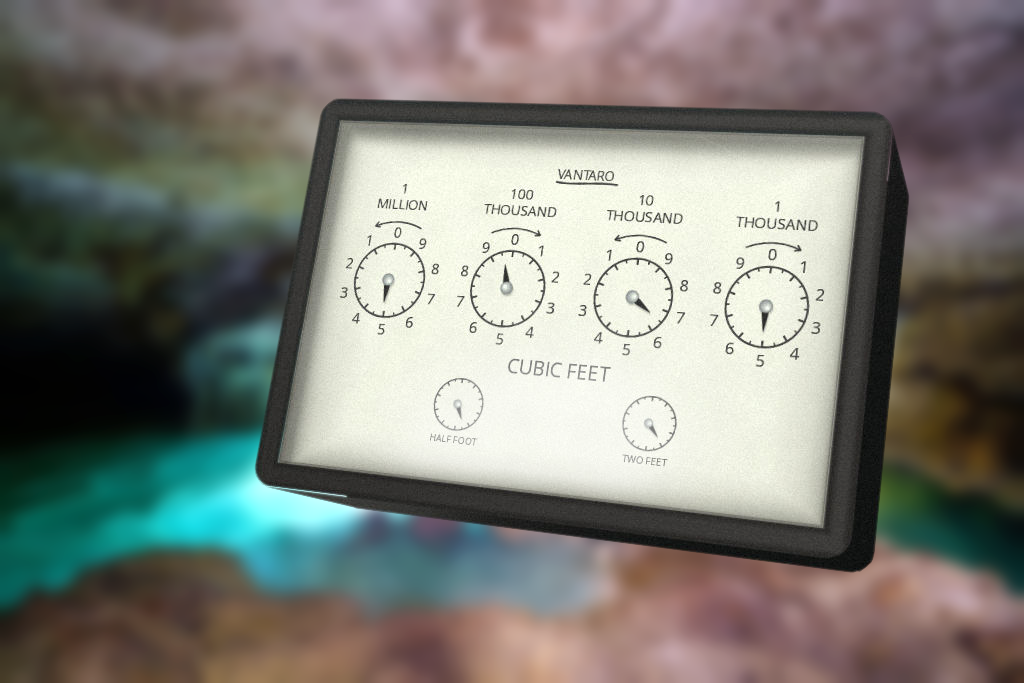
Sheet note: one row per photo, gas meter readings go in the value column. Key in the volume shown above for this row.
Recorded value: 496500 ft³
